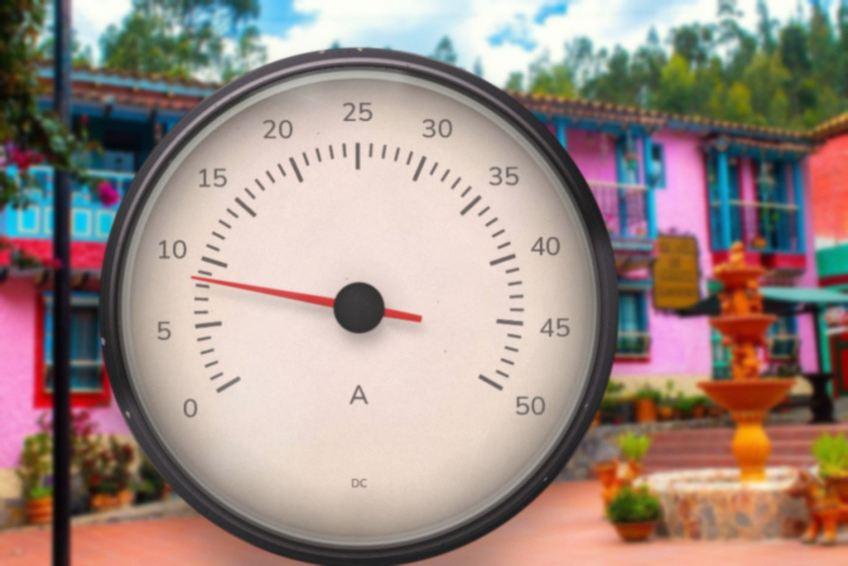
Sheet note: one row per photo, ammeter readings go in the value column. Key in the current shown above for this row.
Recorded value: 8.5 A
